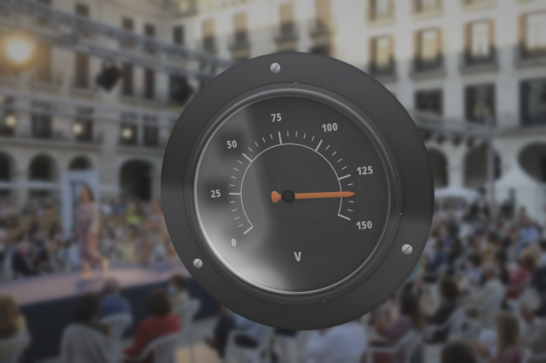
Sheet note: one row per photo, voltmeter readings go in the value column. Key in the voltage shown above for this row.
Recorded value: 135 V
